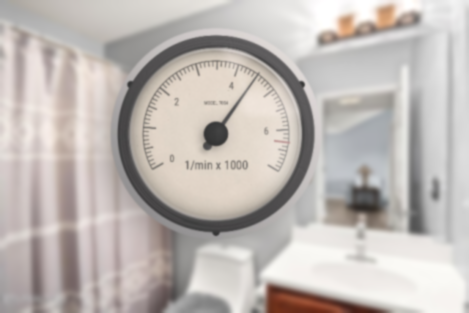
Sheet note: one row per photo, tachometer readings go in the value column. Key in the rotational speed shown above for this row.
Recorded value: 4500 rpm
